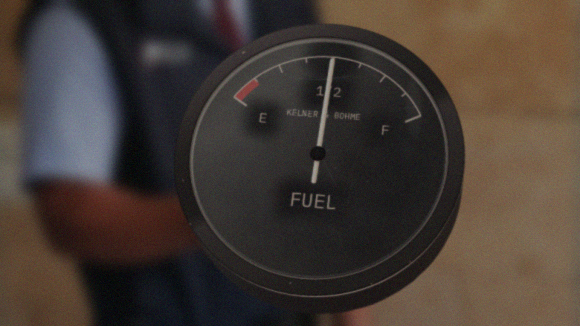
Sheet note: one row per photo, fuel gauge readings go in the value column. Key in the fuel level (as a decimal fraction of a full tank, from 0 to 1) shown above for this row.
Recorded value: 0.5
